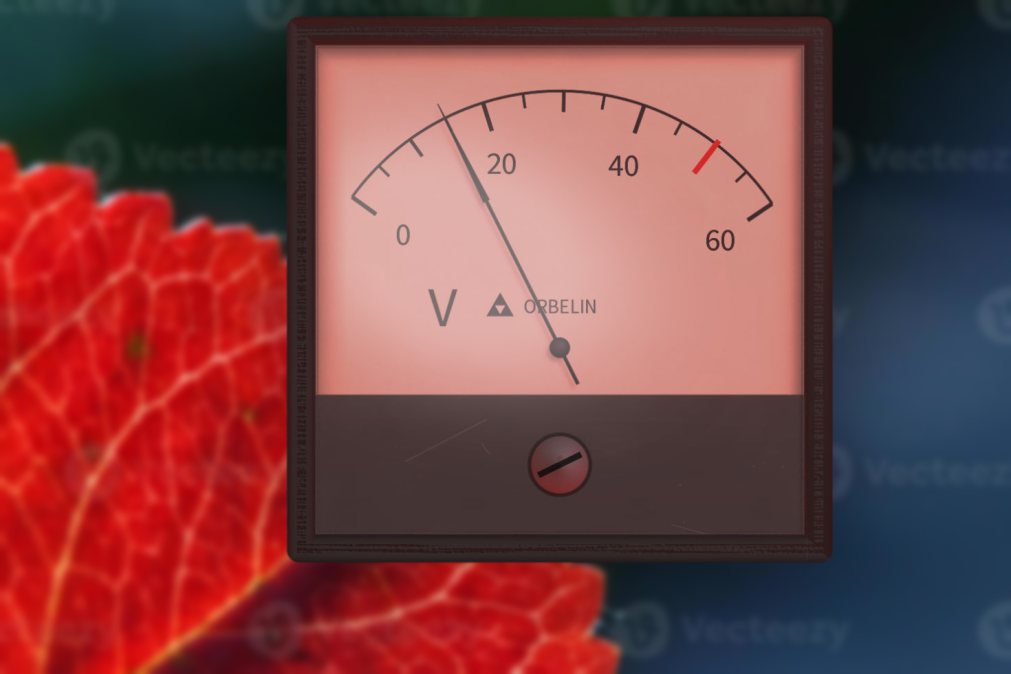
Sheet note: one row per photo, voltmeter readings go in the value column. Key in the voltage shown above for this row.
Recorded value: 15 V
